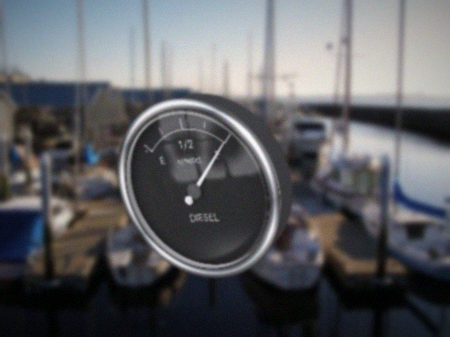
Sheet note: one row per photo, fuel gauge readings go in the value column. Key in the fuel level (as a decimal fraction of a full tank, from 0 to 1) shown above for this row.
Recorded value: 1
